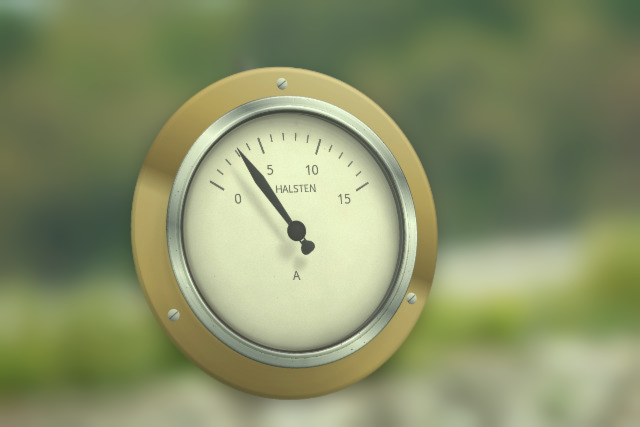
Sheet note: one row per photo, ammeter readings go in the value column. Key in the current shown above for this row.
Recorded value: 3 A
